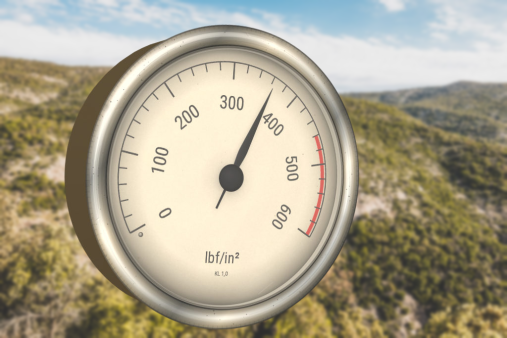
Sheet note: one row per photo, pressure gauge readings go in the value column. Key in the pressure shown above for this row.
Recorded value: 360 psi
